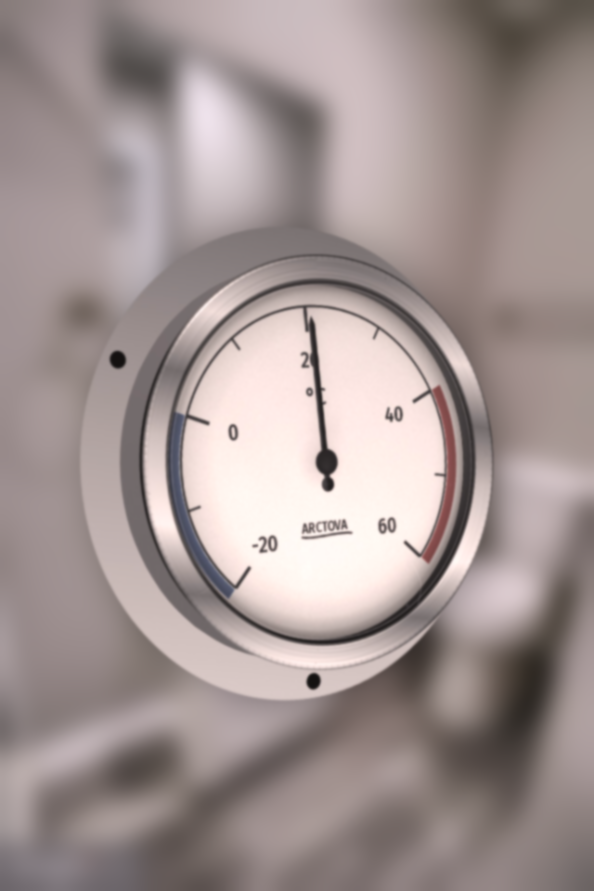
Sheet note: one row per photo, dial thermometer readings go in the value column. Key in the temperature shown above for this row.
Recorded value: 20 °C
